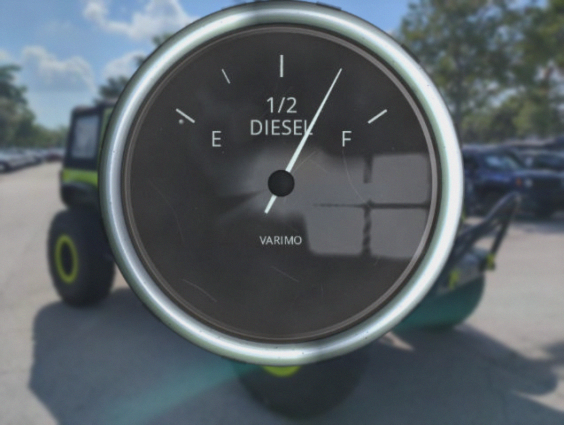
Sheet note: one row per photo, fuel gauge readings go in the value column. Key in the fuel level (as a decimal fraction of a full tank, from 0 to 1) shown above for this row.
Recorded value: 0.75
